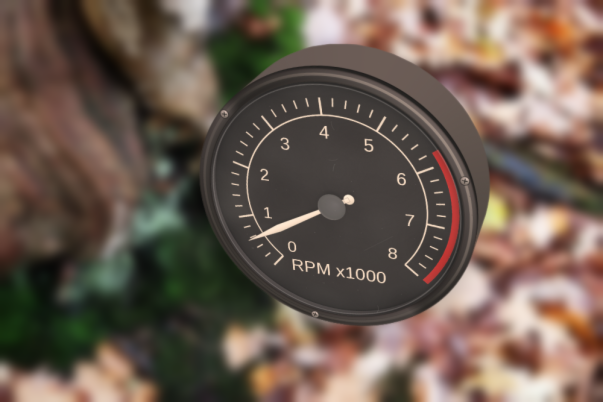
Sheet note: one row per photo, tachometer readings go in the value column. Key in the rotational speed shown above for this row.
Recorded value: 600 rpm
